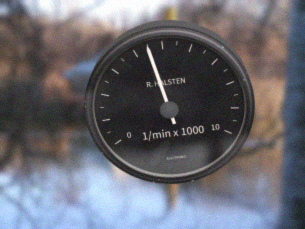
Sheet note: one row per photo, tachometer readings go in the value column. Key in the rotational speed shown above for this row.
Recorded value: 4500 rpm
